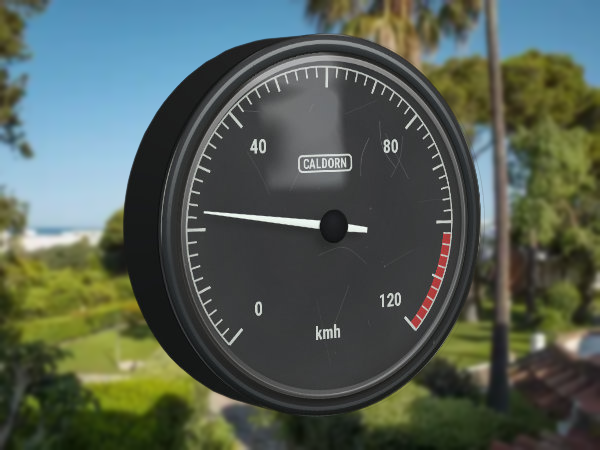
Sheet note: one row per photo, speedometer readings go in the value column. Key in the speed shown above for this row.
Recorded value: 23 km/h
